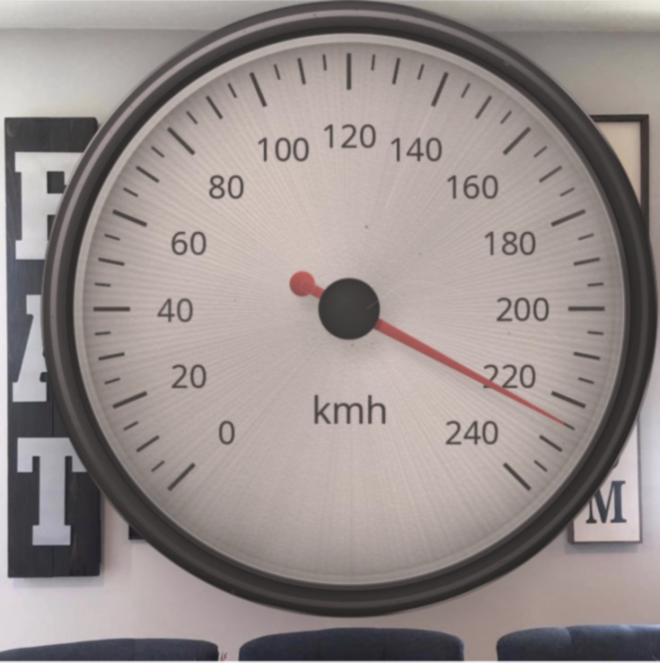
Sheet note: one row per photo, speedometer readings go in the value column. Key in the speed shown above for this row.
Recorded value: 225 km/h
